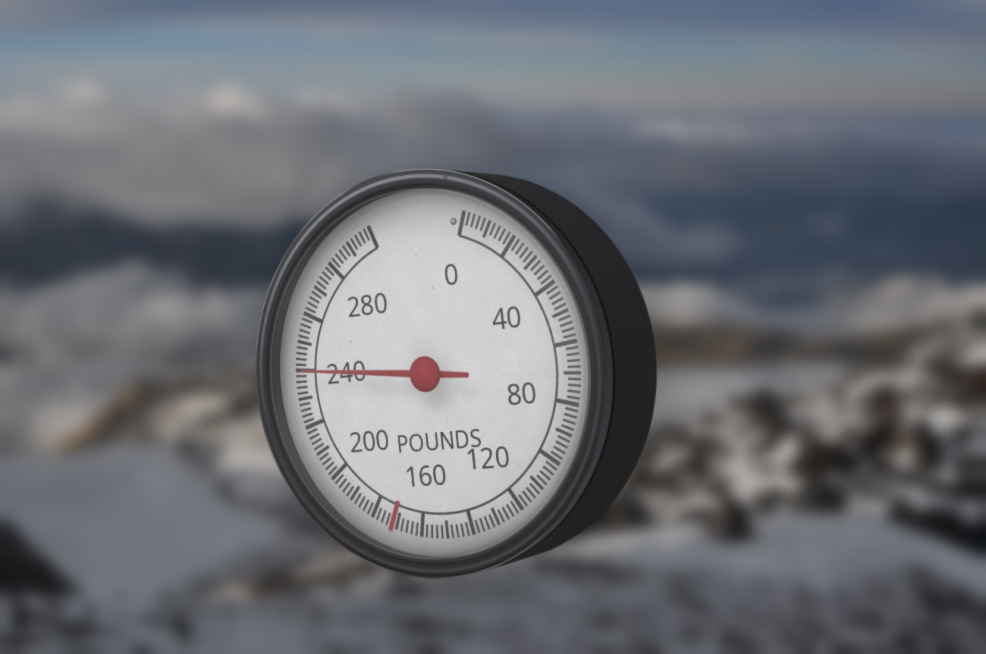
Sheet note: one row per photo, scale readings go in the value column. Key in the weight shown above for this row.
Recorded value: 240 lb
